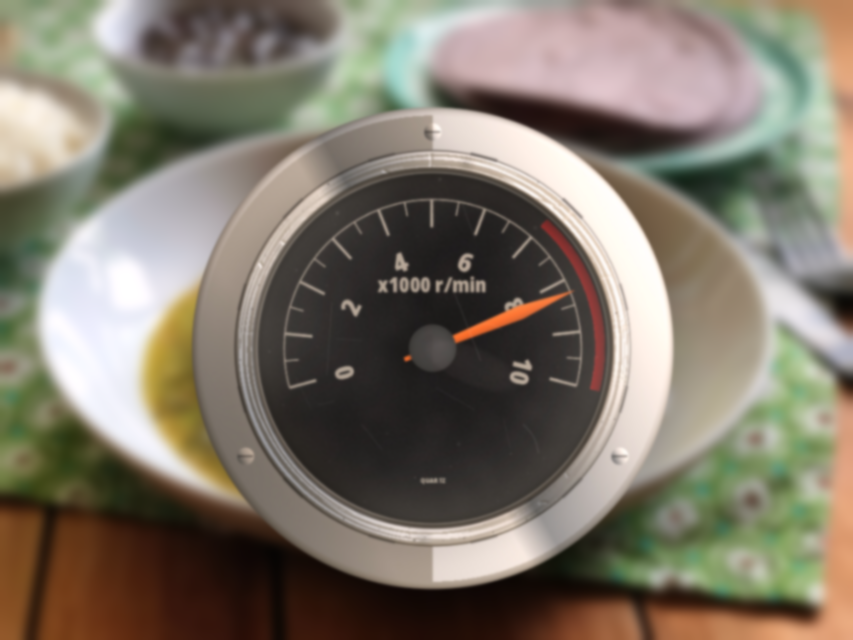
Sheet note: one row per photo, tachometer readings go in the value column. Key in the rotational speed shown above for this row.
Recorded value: 8250 rpm
